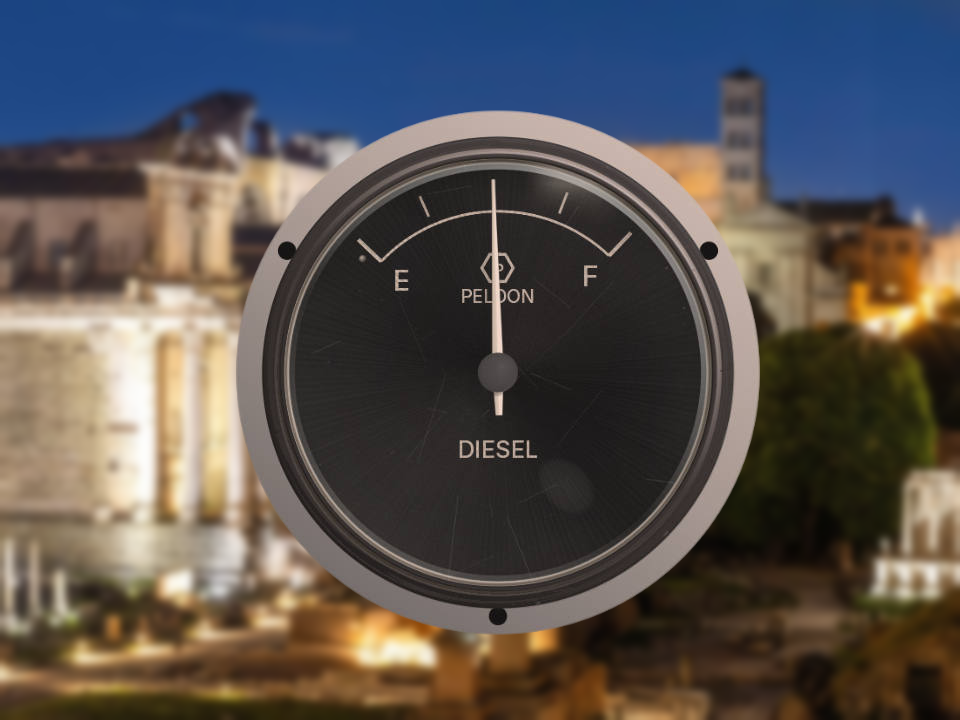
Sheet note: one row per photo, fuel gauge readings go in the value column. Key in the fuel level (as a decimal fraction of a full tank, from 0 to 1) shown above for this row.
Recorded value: 0.5
